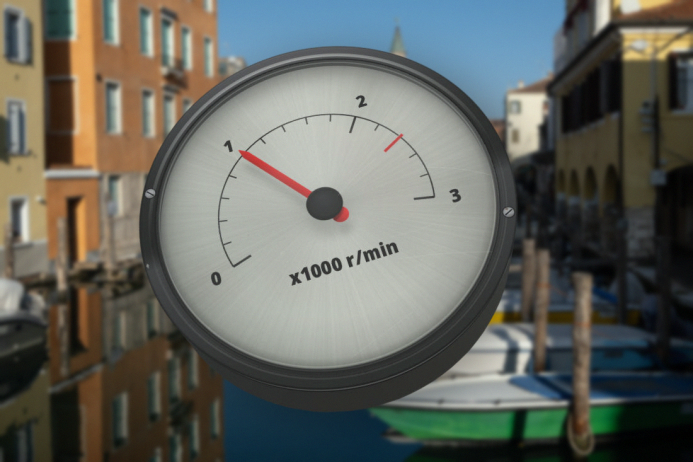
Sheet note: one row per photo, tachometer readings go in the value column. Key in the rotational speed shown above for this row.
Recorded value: 1000 rpm
